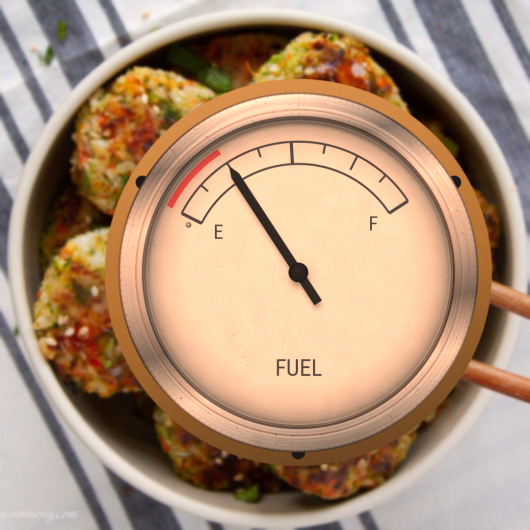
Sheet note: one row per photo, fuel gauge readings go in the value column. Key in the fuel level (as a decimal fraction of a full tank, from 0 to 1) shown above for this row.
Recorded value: 0.25
